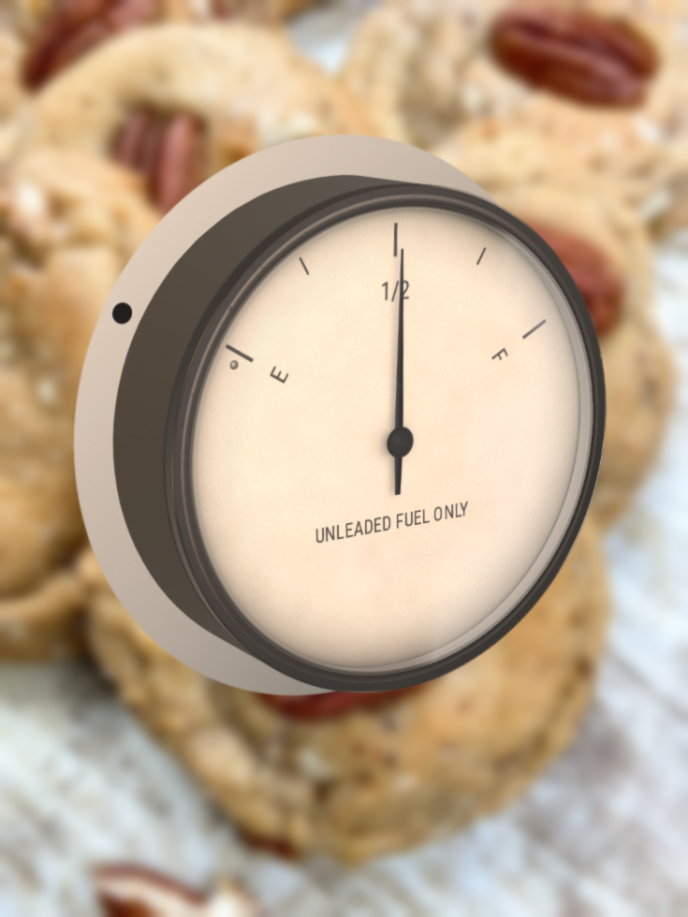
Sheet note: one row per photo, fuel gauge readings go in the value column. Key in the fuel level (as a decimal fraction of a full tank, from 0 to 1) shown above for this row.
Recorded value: 0.5
